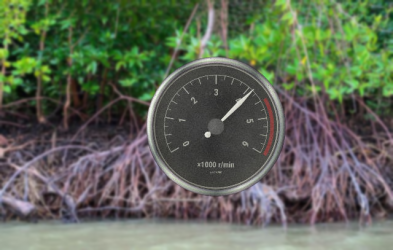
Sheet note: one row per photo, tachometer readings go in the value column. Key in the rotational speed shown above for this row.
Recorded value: 4125 rpm
